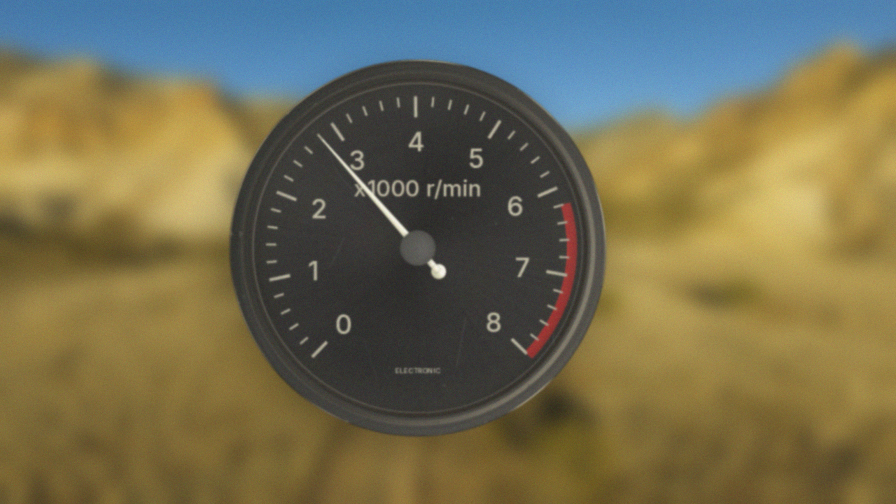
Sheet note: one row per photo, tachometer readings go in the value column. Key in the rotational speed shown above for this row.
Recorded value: 2800 rpm
